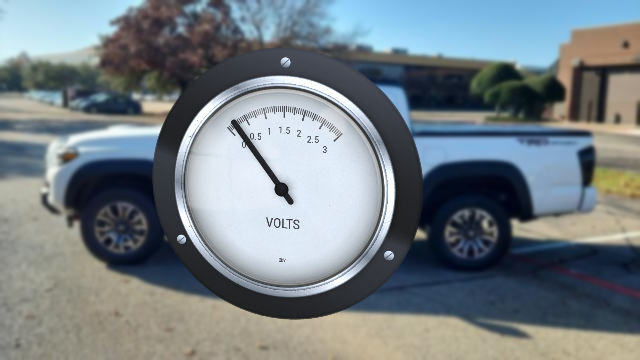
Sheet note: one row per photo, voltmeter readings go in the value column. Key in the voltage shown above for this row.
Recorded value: 0.25 V
